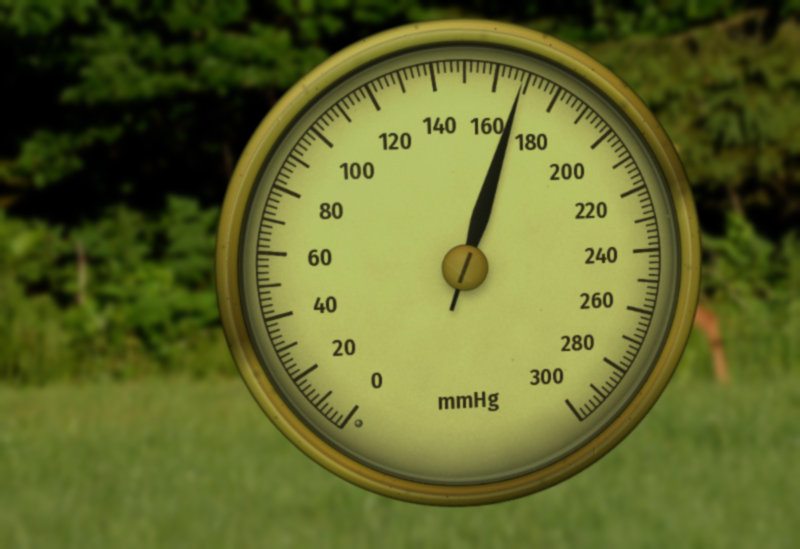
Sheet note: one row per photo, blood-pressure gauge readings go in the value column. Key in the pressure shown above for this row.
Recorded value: 168 mmHg
